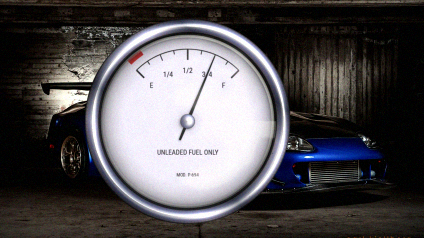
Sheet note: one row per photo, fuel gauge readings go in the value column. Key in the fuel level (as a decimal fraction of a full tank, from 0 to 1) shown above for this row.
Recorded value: 0.75
